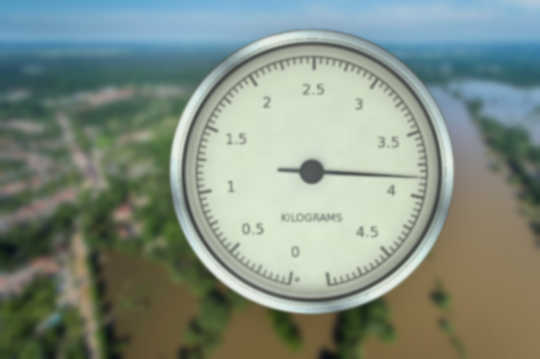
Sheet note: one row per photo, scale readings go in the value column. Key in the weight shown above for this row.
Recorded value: 3.85 kg
